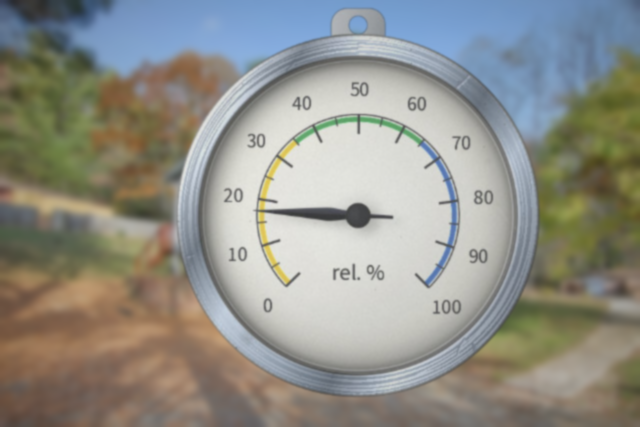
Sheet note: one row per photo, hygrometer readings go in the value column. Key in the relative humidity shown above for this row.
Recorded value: 17.5 %
